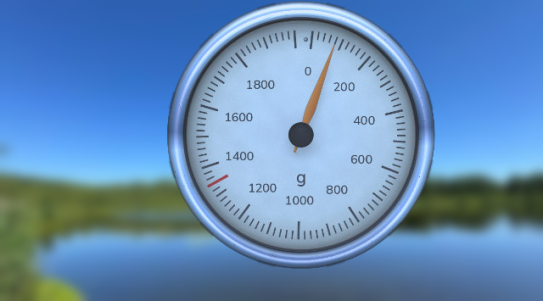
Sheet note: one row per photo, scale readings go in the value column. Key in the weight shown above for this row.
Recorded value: 80 g
